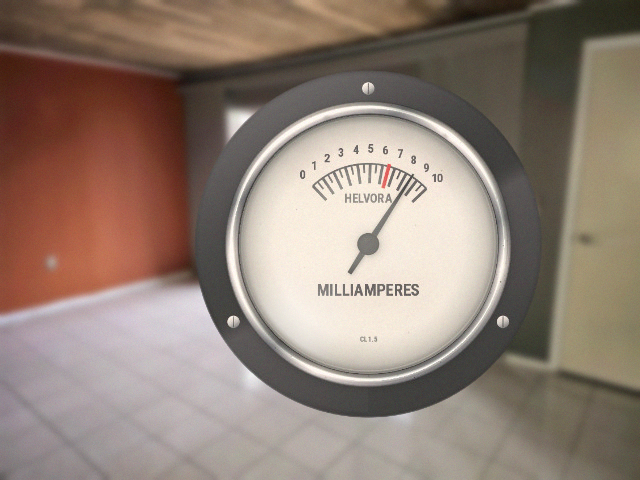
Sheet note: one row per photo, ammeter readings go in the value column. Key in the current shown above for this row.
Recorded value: 8.5 mA
